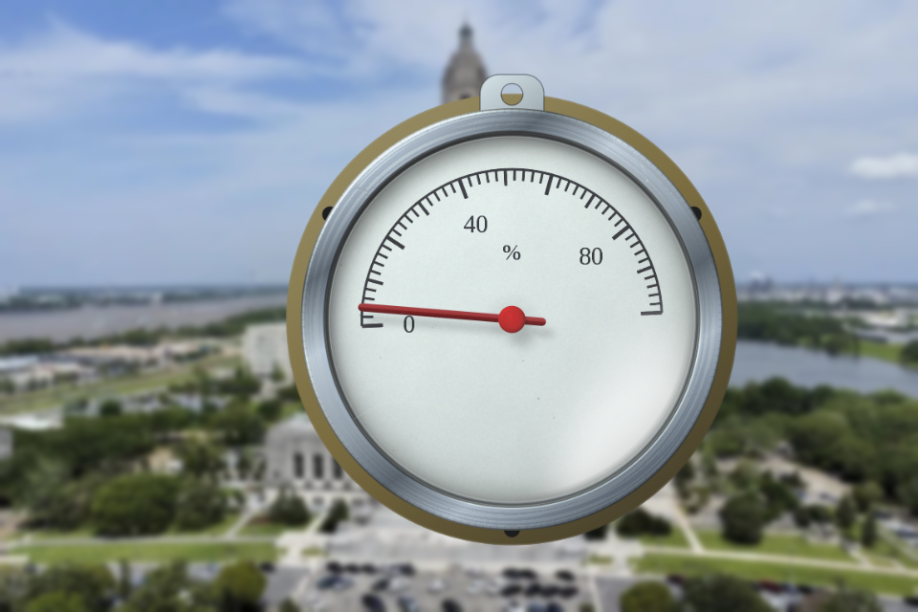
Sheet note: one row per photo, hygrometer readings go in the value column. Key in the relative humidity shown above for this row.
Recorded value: 4 %
